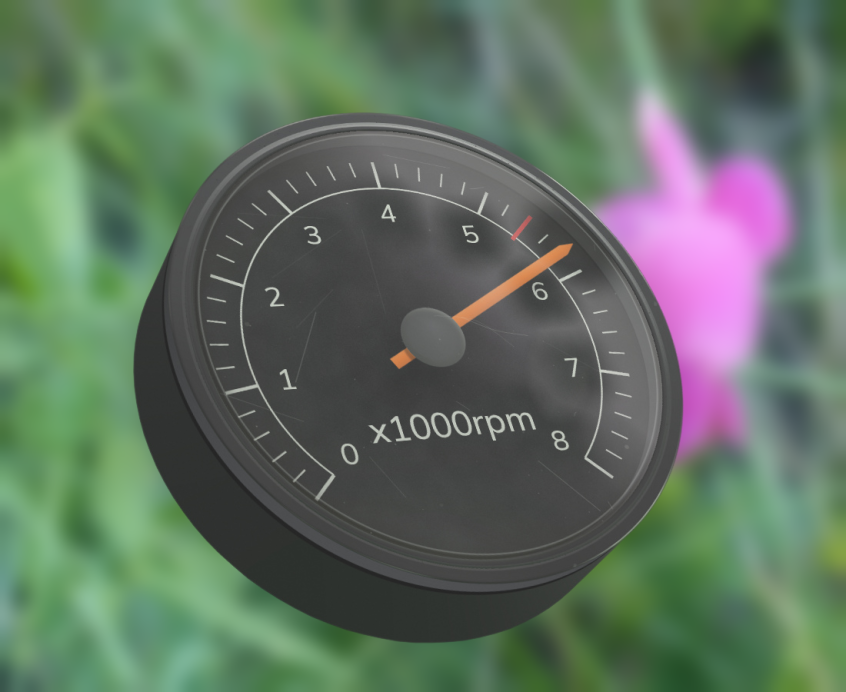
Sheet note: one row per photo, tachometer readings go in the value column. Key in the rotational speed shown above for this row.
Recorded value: 5800 rpm
